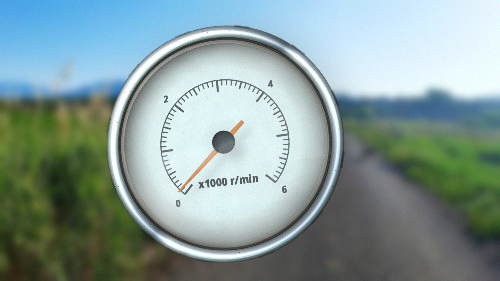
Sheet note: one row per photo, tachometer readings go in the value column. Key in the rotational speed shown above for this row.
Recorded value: 100 rpm
